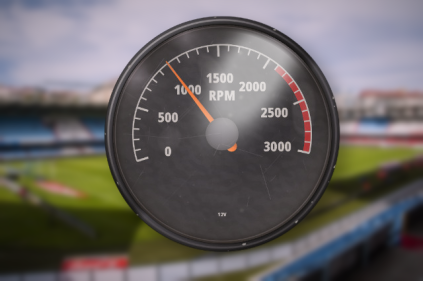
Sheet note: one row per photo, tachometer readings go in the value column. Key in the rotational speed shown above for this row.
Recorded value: 1000 rpm
